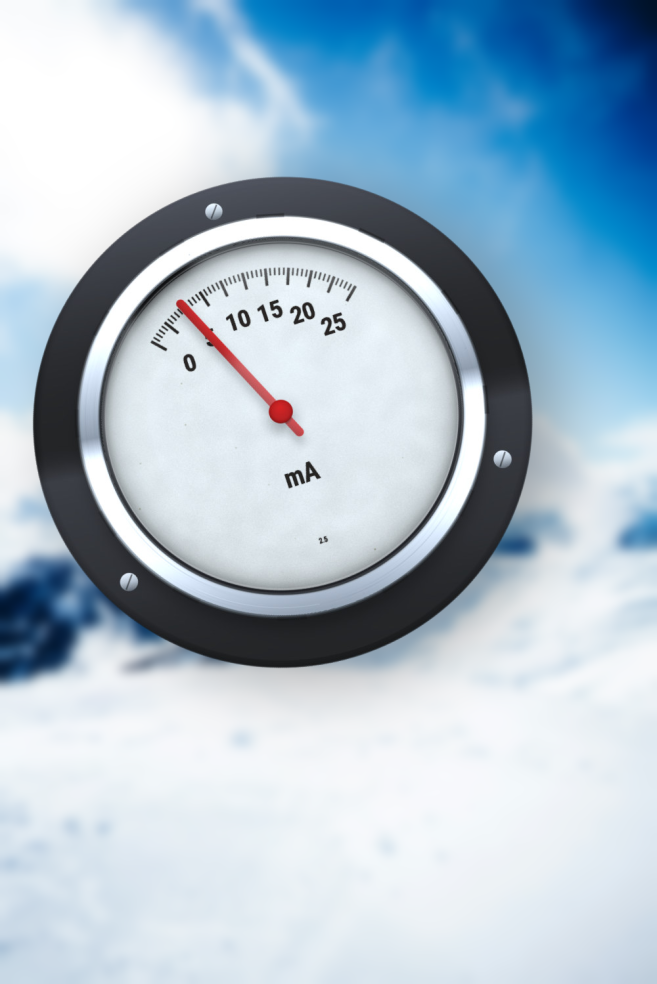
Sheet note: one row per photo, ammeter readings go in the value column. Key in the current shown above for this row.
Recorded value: 5 mA
